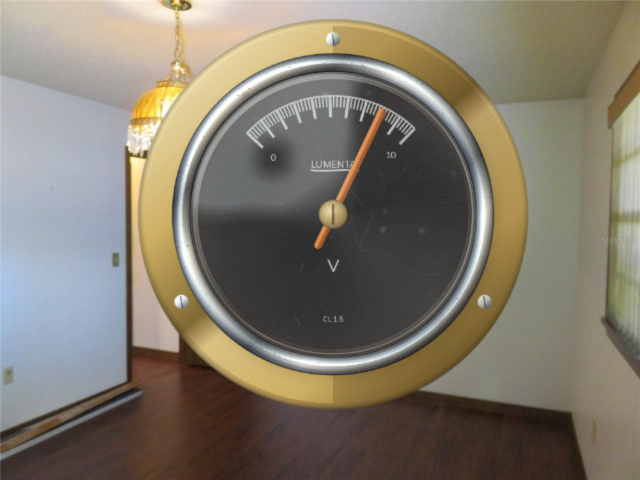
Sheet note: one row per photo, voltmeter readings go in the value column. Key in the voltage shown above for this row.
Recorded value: 8 V
